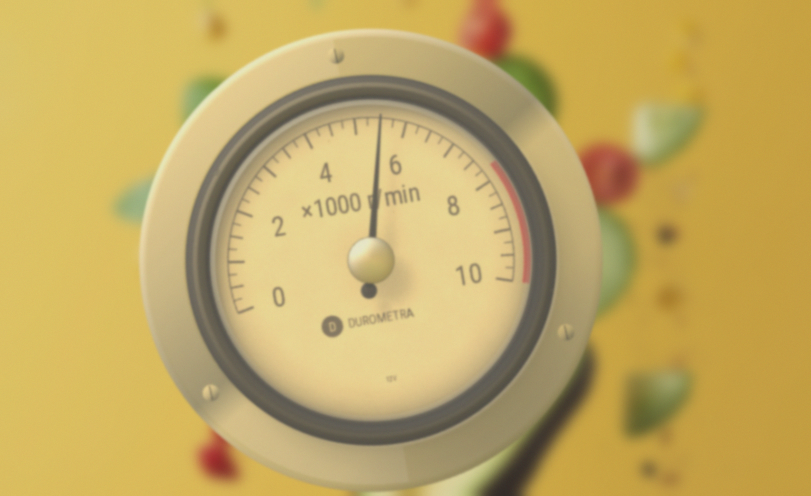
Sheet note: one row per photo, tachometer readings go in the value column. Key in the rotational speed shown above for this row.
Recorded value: 5500 rpm
